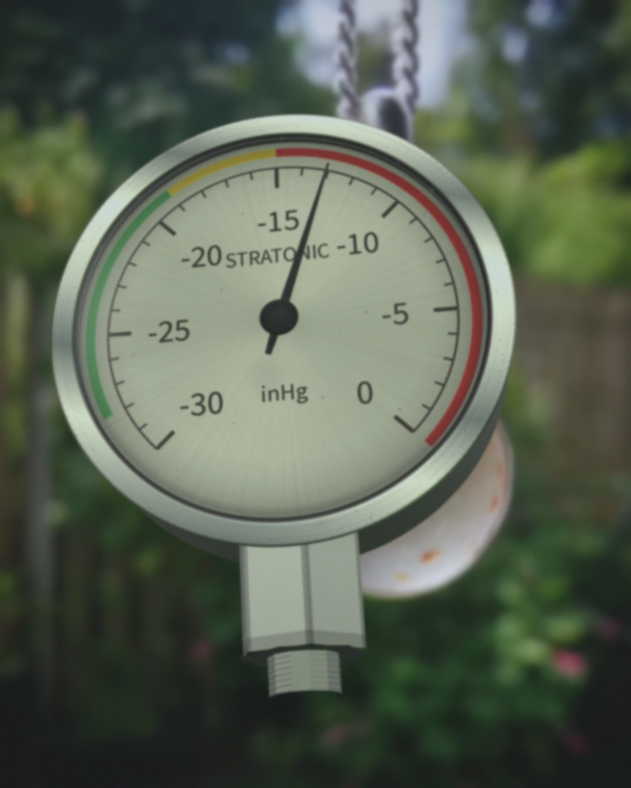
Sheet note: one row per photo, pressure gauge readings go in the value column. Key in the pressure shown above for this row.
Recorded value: -13 inHg
